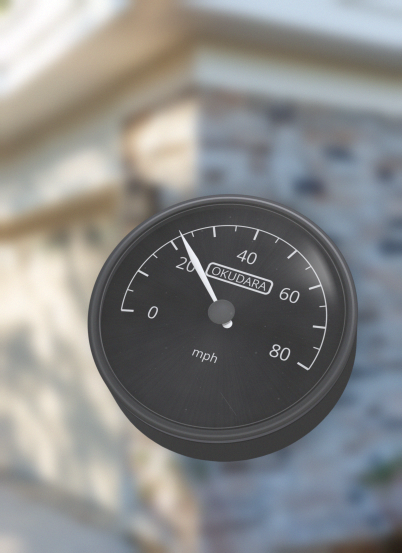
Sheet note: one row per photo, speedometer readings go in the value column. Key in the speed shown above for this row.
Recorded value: 22.5 mph
